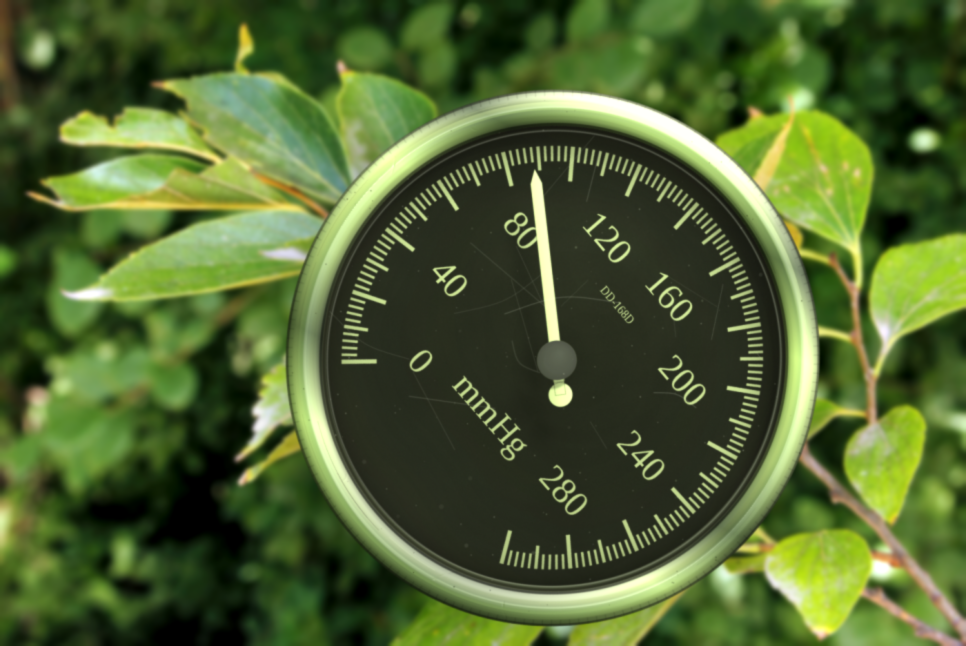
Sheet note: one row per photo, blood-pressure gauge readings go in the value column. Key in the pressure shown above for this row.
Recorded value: 88 mmHg
